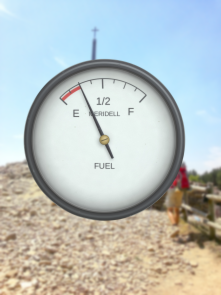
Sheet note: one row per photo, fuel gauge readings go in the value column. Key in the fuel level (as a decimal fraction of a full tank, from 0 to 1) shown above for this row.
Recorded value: 0.25
